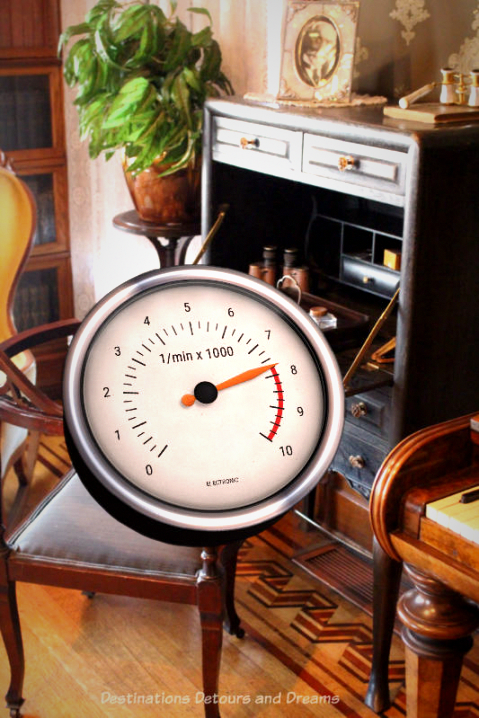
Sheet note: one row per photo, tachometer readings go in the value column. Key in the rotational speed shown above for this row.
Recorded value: 7750 rpm
